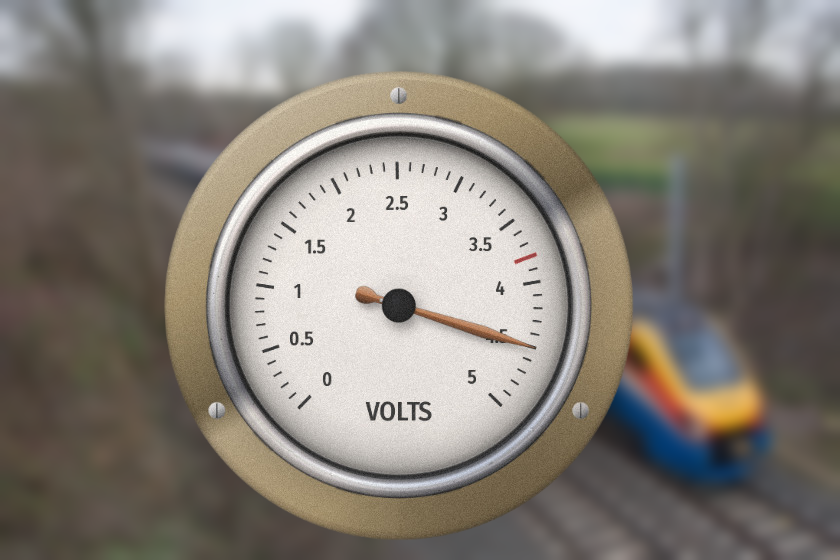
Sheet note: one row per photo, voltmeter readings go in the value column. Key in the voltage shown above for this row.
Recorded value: 4.5 V
